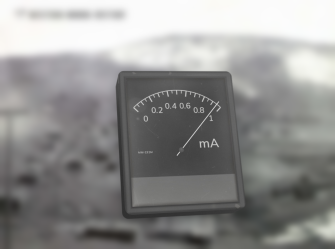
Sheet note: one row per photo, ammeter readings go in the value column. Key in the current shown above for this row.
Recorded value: 0.95 mA
